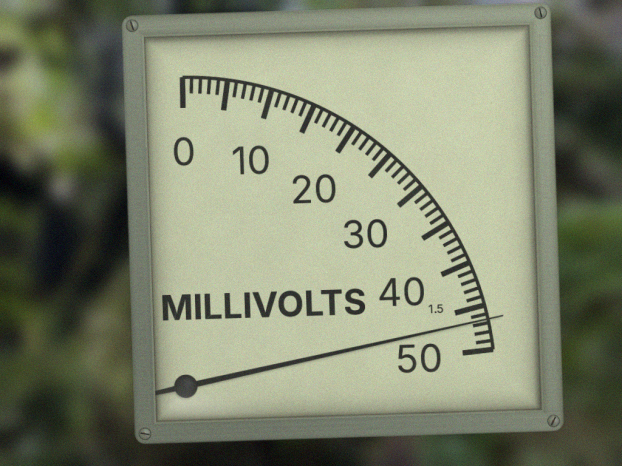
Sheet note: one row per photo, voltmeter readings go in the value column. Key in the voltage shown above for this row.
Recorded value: 46.5 mV
